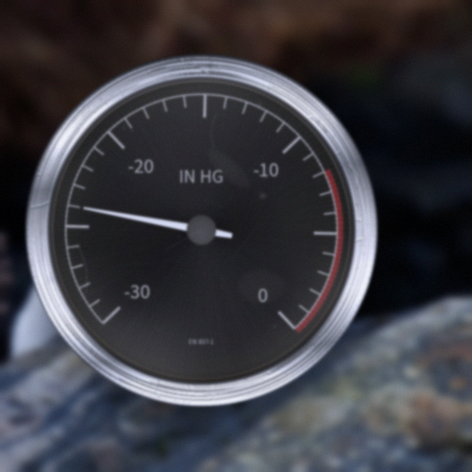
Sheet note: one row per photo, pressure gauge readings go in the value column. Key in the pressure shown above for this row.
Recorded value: -24 inHg
